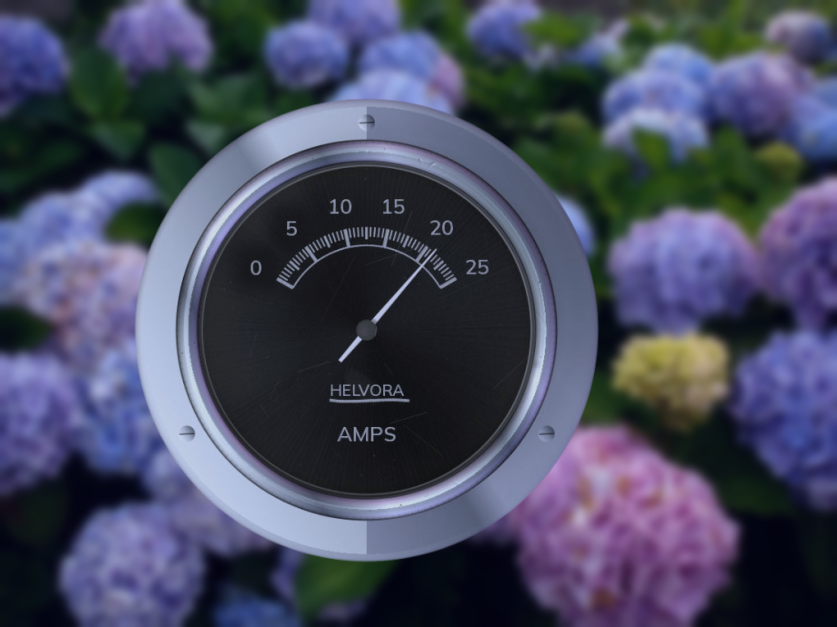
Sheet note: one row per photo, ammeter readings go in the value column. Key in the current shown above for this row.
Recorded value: 21 A
